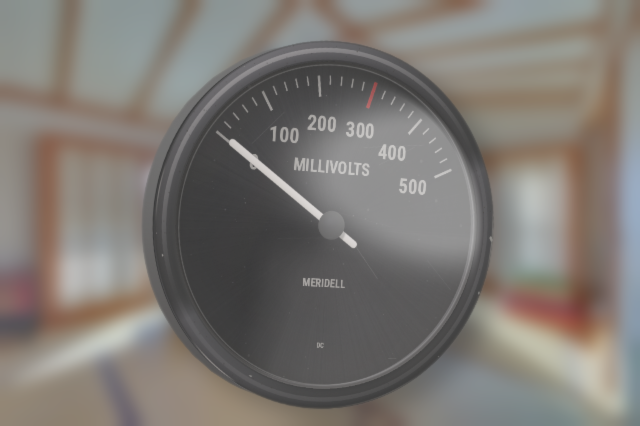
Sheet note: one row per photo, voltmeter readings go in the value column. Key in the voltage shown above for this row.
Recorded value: 0 mV
